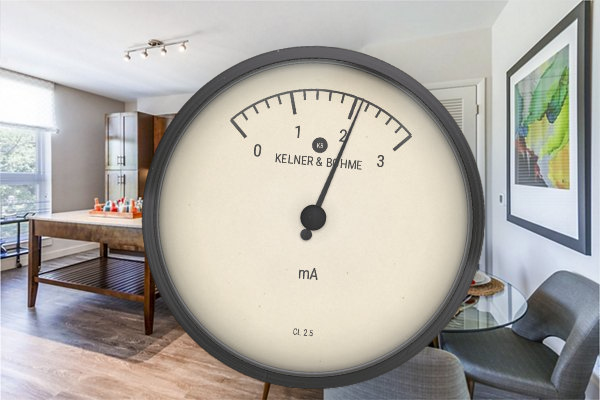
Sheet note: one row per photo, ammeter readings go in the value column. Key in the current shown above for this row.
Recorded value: 2.1 mA
